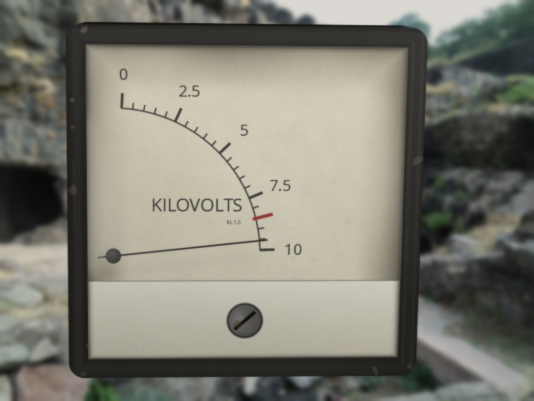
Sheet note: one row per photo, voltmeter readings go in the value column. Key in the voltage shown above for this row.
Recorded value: 9.5 kV
